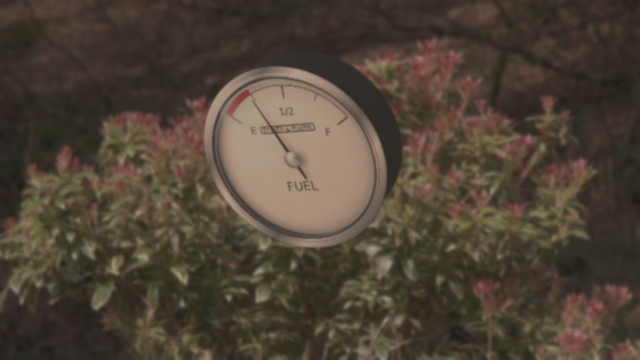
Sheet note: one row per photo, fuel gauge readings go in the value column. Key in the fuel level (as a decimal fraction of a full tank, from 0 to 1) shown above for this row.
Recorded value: 0.25
